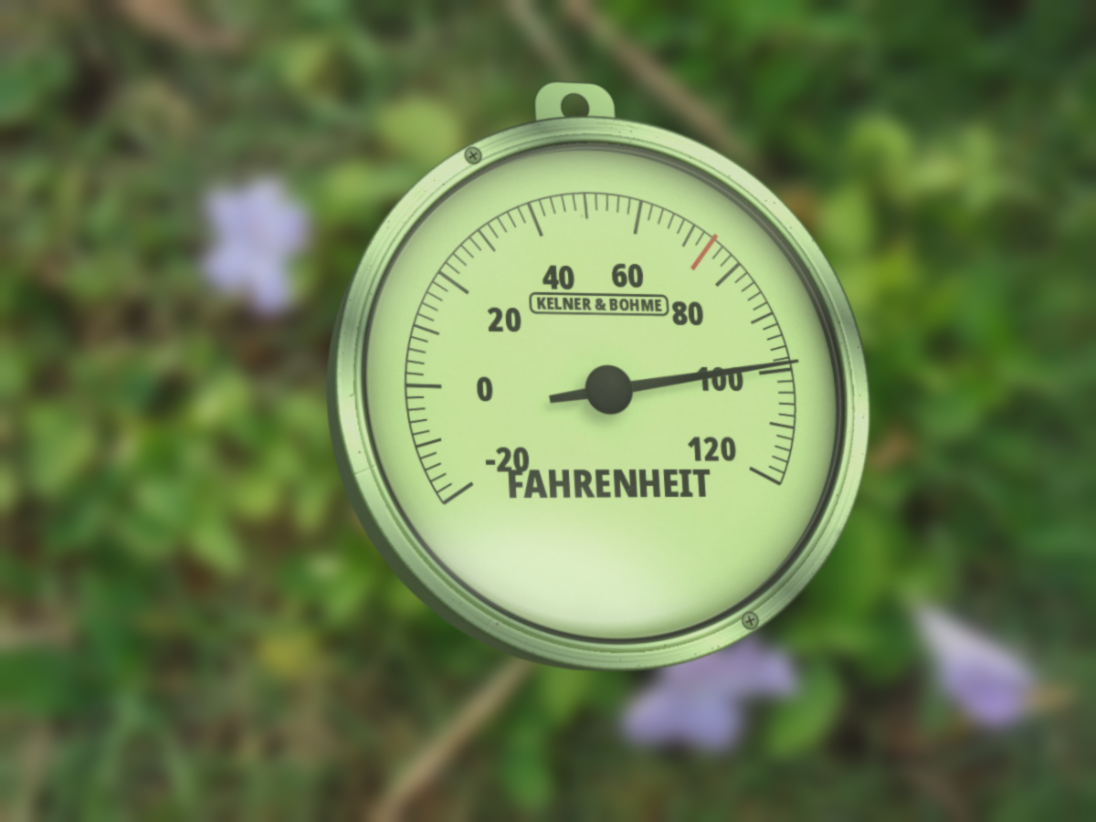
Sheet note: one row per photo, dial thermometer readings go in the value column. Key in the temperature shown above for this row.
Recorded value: 99 °F
